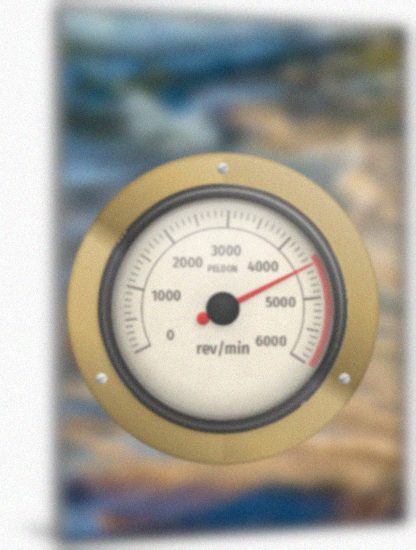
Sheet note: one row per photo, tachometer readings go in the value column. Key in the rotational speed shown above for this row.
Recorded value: 4500 rpm
